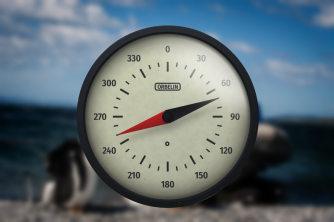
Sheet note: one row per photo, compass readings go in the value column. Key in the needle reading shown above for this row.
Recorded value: 250 °
